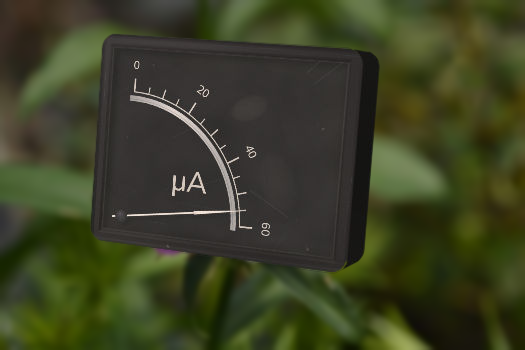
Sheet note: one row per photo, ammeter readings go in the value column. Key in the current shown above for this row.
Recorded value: 55 µA
